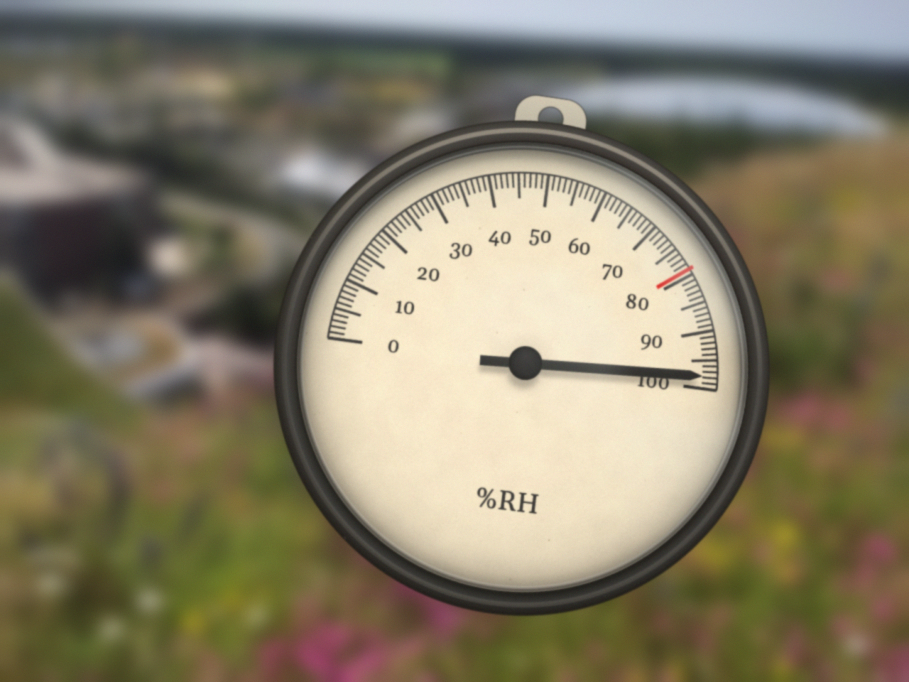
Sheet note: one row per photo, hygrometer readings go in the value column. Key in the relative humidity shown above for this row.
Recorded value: 98 %
